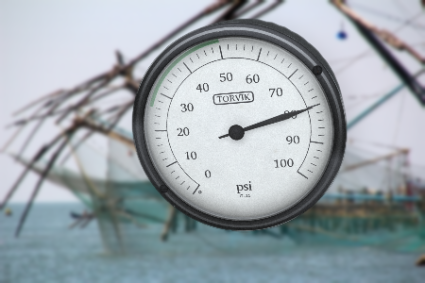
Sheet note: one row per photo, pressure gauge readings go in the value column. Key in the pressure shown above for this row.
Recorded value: 80 psi
